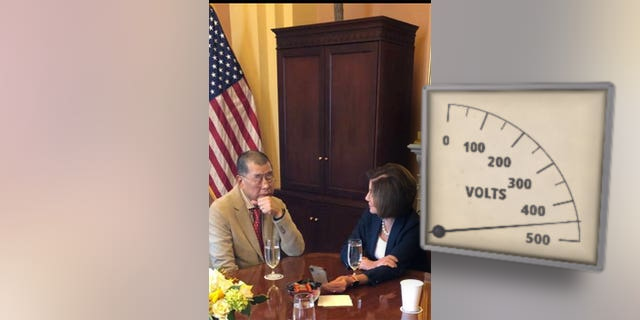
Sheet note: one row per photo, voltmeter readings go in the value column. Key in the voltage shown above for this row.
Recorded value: 450 V
